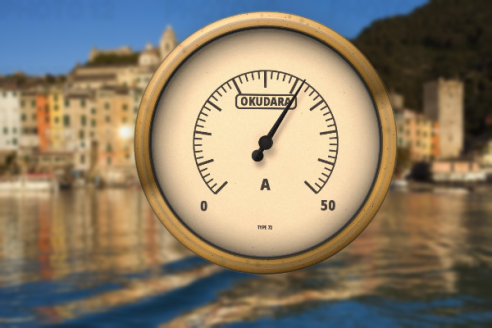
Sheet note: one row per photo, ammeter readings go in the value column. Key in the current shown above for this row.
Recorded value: 31 A
